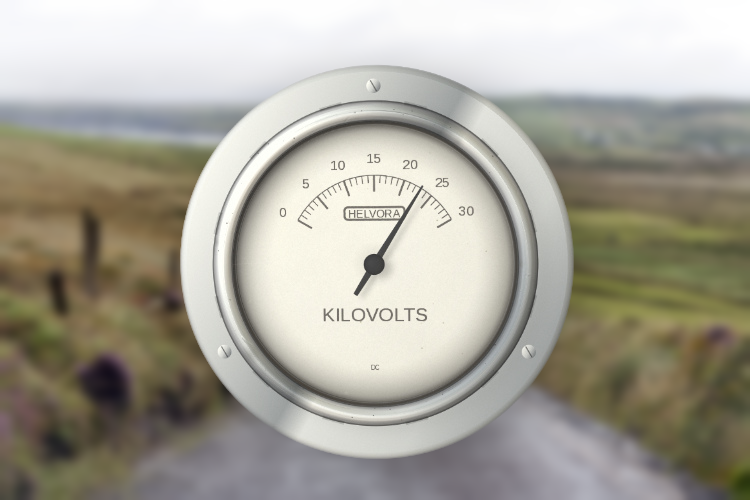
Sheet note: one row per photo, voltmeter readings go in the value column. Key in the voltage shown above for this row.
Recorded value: 23 kV
